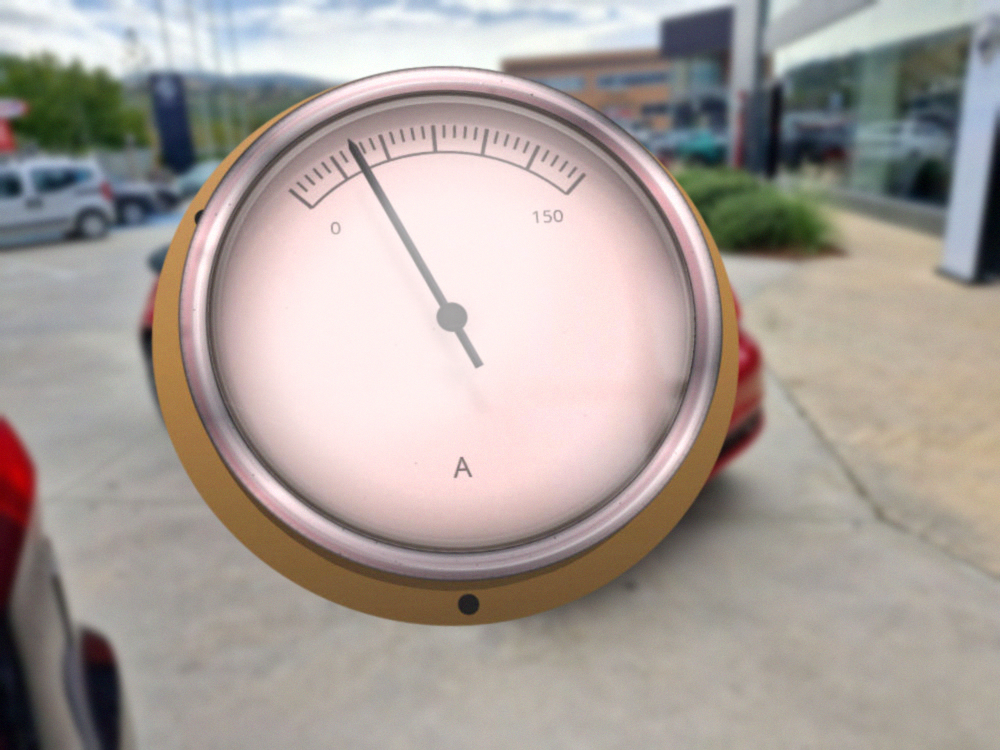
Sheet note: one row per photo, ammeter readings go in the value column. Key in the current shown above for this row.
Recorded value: 35 A
